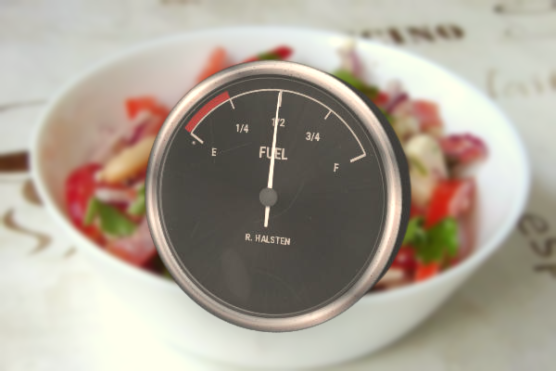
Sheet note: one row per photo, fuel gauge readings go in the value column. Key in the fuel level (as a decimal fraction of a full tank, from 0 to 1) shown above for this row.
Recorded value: 0.5
